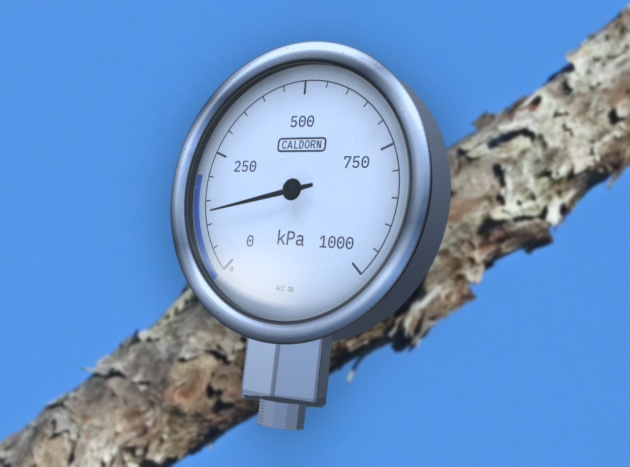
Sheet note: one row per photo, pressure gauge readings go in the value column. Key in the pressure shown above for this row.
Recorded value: 125 kPa
